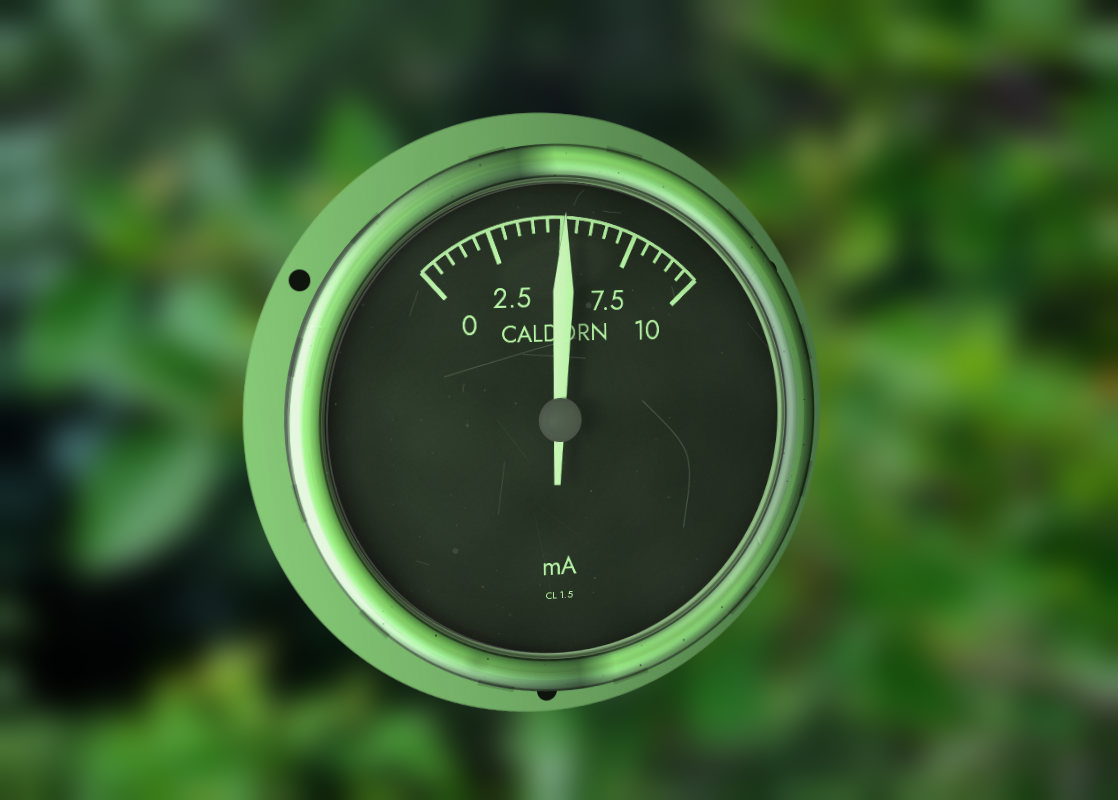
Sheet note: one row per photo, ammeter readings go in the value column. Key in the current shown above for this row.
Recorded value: 5 mA
